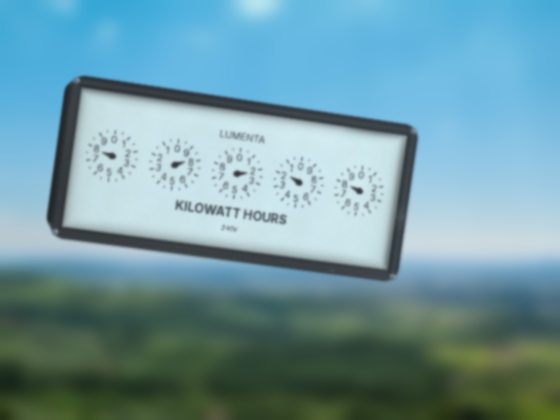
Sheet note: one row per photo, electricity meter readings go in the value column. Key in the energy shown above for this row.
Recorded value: 78218 kWh
